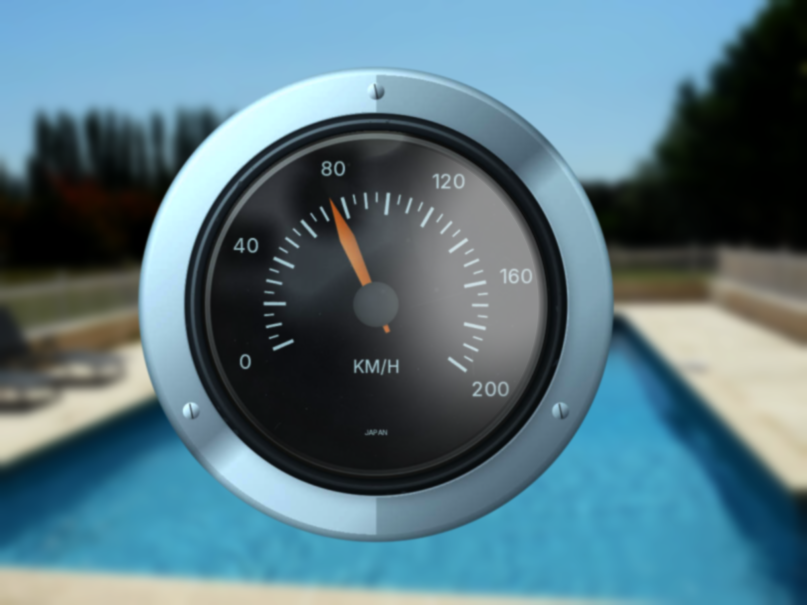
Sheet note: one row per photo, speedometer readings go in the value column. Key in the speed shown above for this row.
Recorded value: 75 km/h
